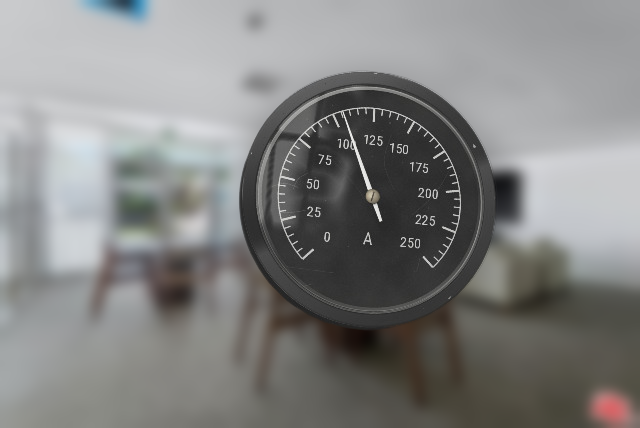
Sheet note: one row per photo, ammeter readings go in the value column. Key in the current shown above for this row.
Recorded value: 105 A
